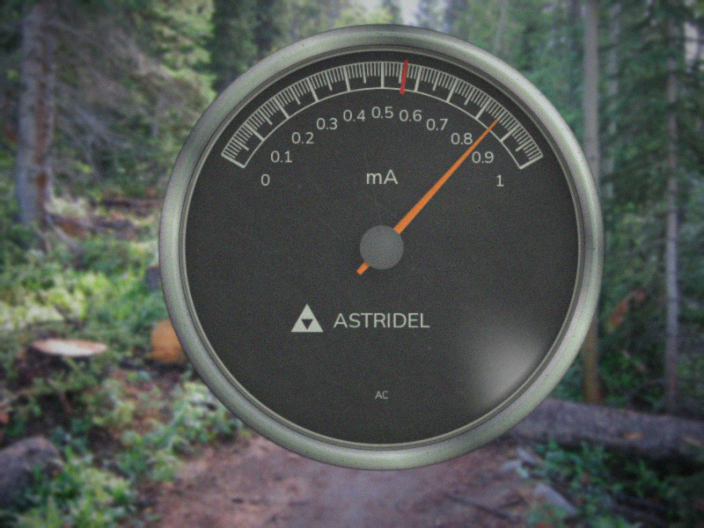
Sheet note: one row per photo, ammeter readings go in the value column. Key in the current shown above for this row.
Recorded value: 0.85 mA
